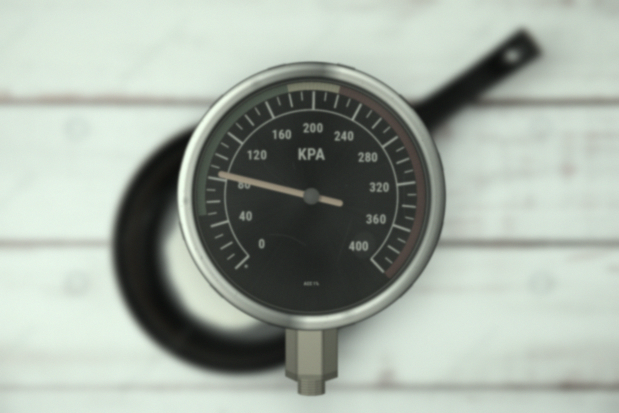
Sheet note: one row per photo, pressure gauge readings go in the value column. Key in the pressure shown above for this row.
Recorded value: 85 kPa
